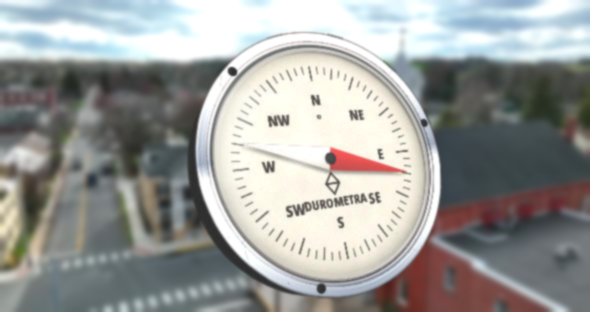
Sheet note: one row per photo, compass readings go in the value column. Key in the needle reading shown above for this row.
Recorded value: 105 °
